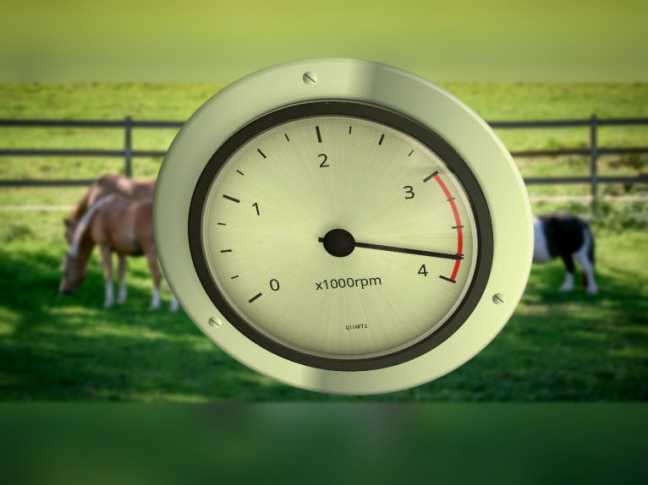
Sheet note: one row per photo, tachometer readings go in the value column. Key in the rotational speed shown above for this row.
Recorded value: 3750 rpm
